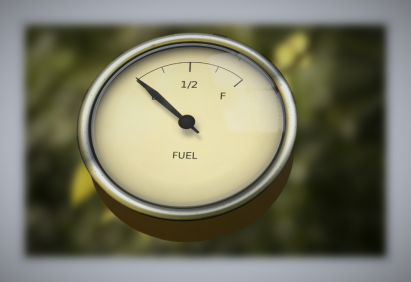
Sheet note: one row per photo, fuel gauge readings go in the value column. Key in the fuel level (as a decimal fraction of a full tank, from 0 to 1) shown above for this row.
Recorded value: 0
